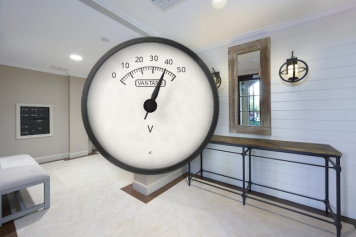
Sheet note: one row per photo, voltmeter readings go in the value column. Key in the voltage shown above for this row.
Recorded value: 40 V
